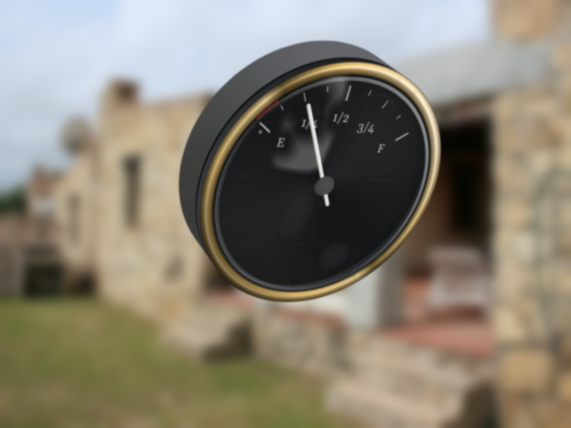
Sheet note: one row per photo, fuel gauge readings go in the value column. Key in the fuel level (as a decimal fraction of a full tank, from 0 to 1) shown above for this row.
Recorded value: 0.25
